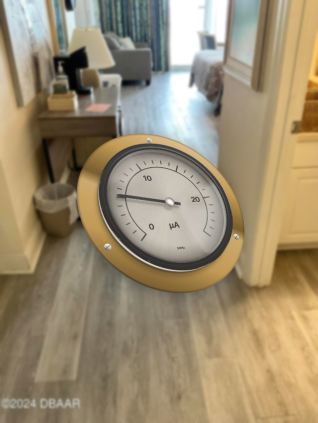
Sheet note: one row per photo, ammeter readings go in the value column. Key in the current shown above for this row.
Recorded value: 5 µA
